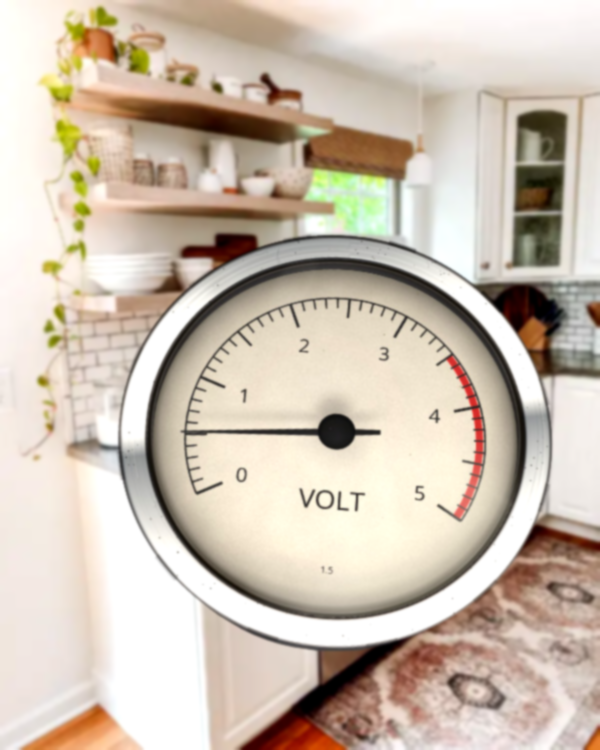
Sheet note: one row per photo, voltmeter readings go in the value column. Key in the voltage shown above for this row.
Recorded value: 0.5 V
